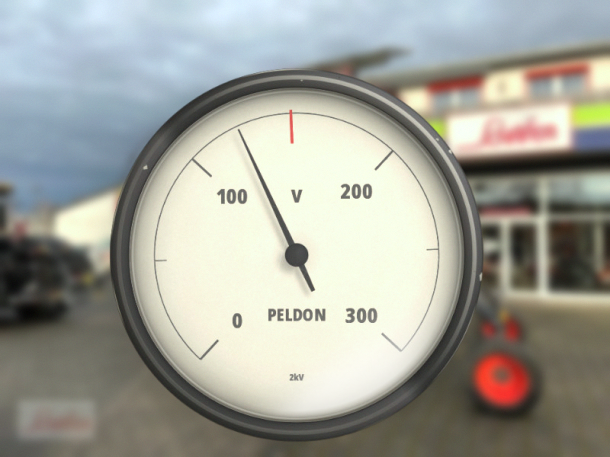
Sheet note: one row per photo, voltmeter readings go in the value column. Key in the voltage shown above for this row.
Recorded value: 125 V
